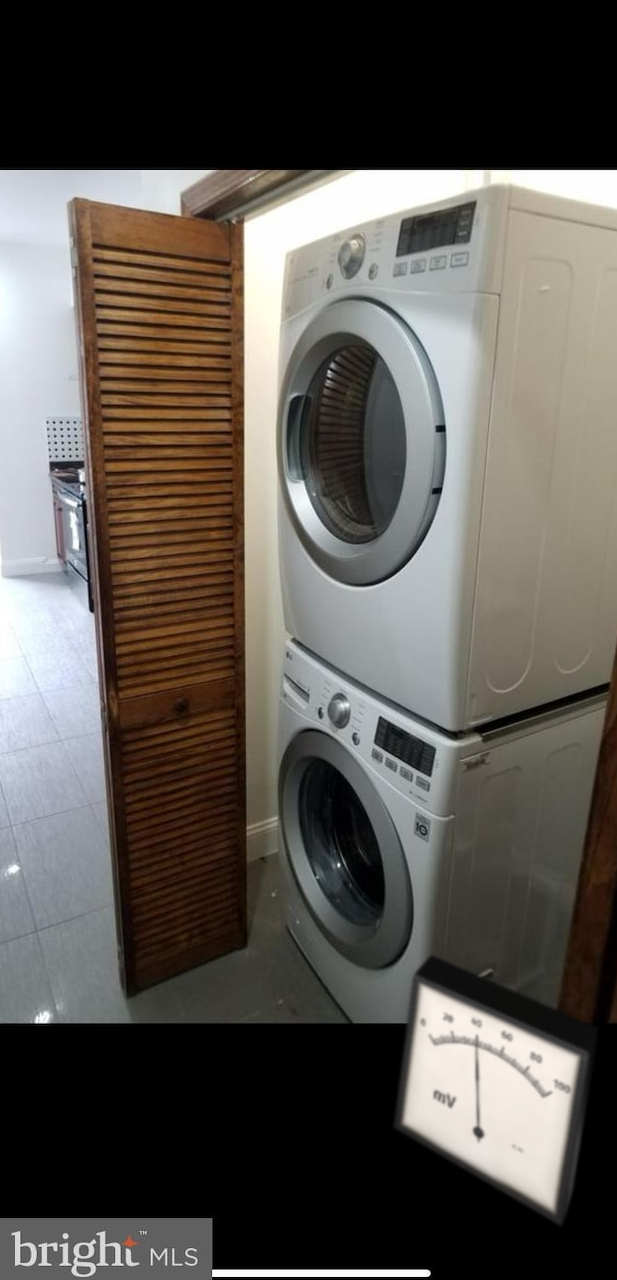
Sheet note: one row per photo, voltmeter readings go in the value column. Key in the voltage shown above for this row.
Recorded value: 40 mV
